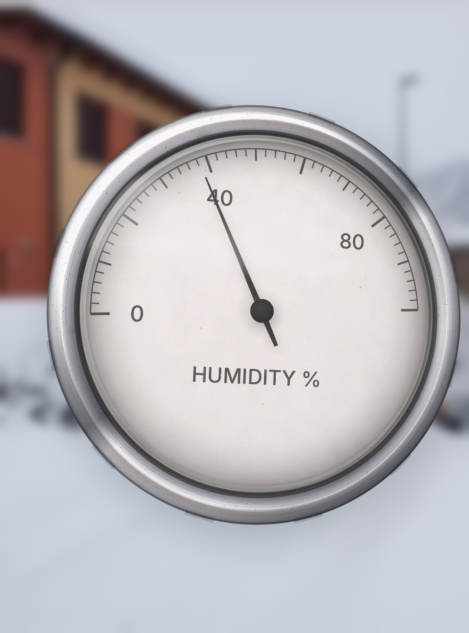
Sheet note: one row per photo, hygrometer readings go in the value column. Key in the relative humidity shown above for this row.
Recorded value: 38 %
